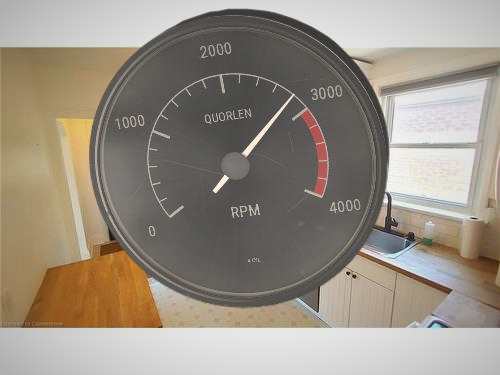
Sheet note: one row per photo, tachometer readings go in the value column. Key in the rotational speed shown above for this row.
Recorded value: 2800 rpm
